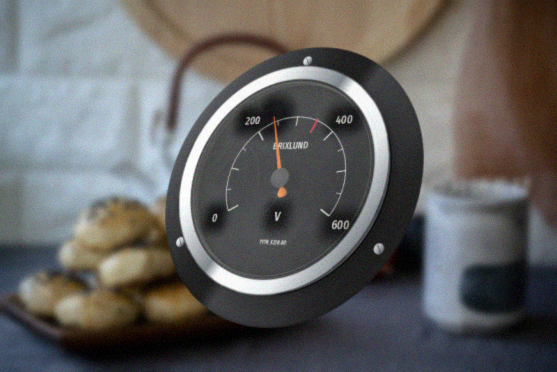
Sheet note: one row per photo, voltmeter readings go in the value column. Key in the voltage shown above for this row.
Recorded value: 250 V
